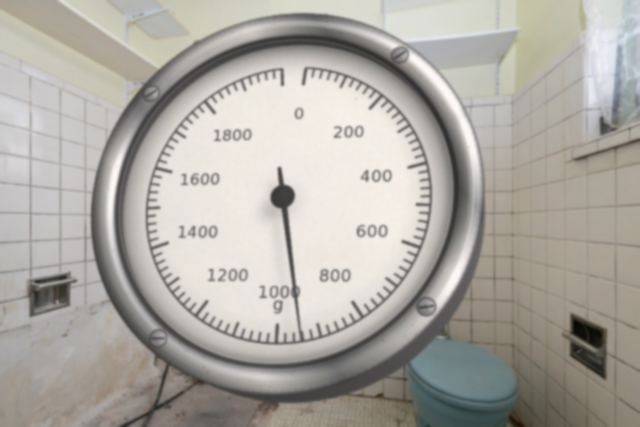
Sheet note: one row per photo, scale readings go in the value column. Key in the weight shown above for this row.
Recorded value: 940 g
